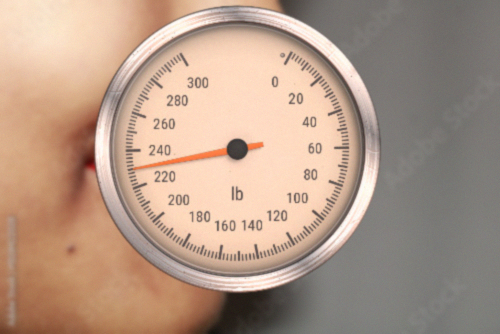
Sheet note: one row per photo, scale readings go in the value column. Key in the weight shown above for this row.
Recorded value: 230 lb
